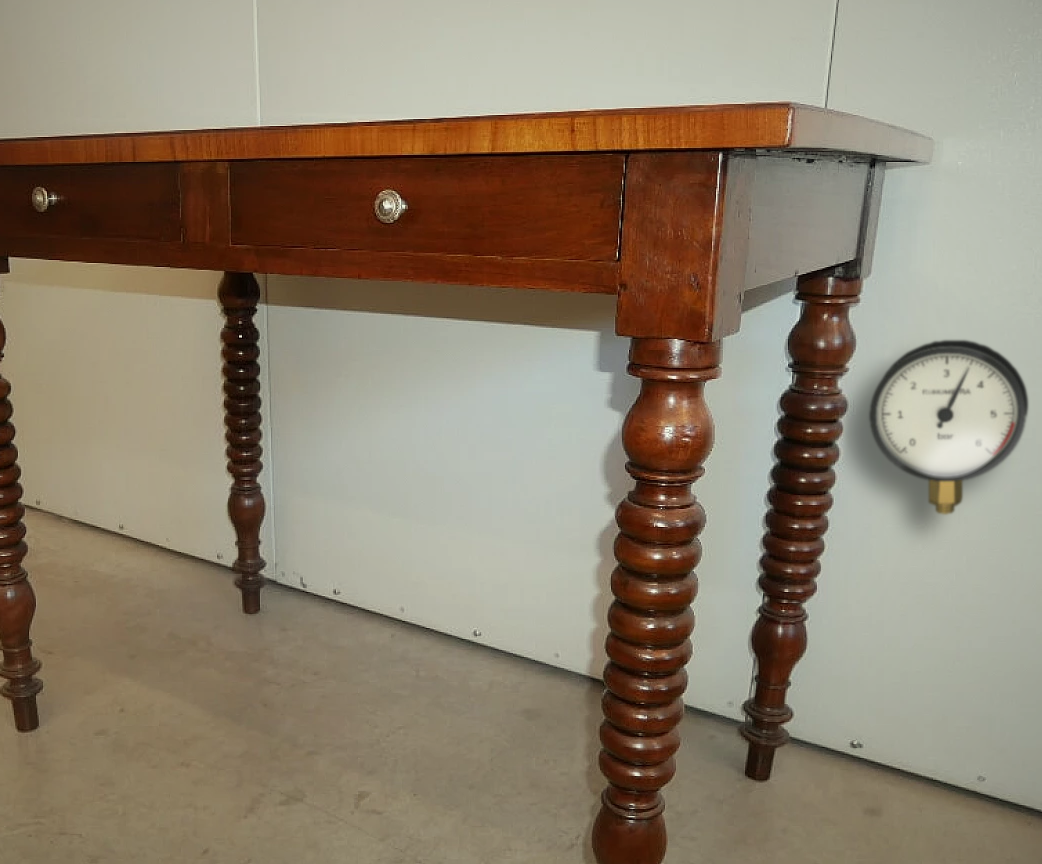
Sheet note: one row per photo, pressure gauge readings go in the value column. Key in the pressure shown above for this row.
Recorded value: 3.5 bar
